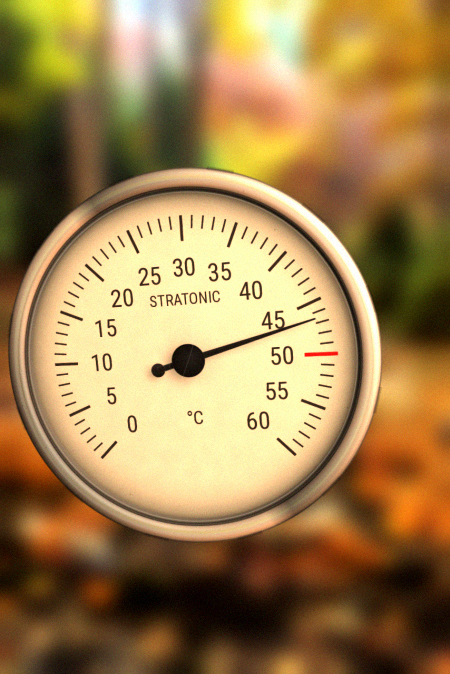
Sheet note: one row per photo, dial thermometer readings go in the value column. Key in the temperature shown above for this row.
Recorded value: 46.5 °C
